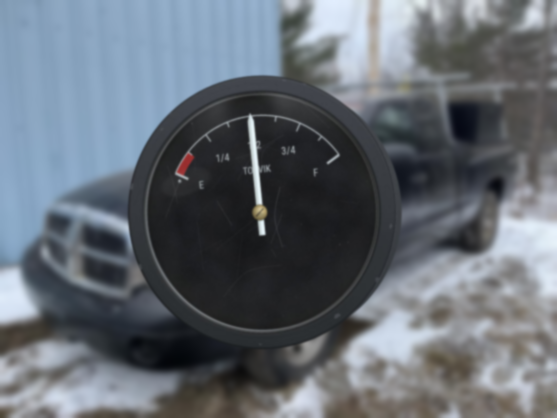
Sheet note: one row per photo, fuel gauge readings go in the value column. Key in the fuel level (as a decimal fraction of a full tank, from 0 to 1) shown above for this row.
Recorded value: 0.5
